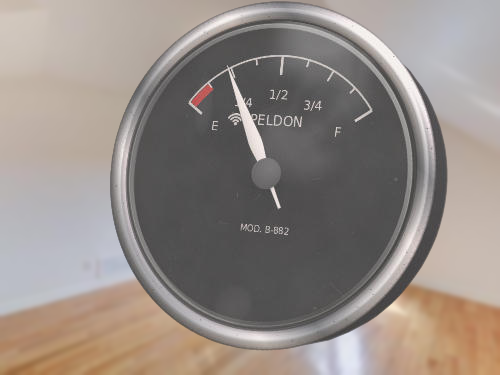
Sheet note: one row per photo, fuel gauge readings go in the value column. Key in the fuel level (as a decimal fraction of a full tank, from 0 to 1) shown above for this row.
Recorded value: 0.25
